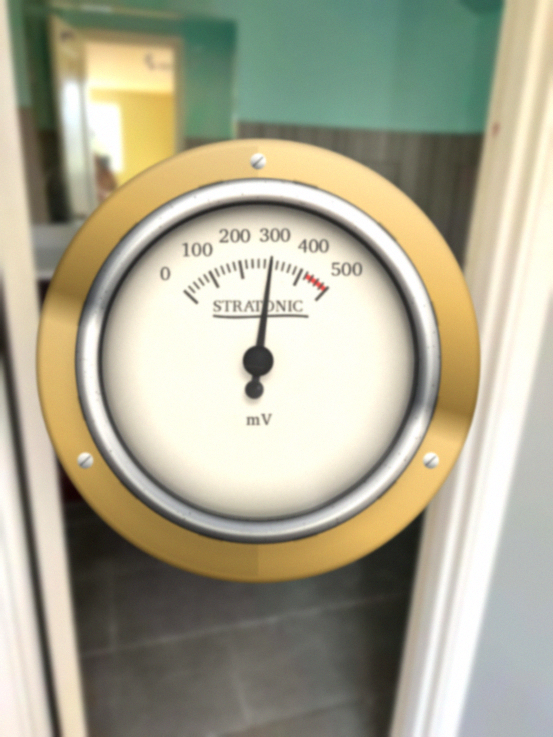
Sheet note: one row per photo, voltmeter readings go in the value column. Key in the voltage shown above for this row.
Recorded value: 300 mV
